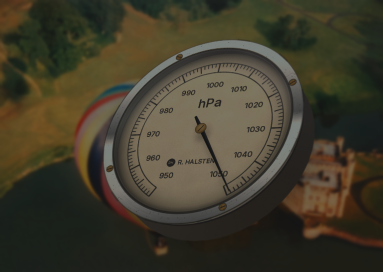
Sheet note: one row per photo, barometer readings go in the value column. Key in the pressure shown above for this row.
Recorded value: 1049 hPa
